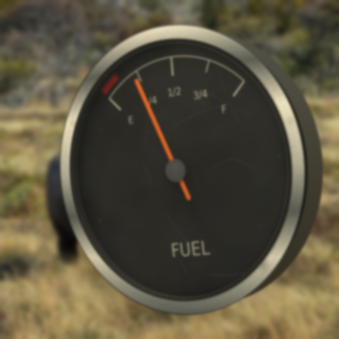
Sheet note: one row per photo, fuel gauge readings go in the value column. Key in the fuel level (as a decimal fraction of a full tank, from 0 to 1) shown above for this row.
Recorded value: 0.25
